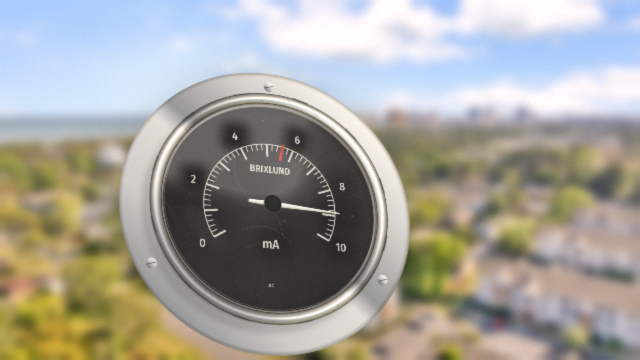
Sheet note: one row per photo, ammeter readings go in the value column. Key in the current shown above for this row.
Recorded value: 9 mA
